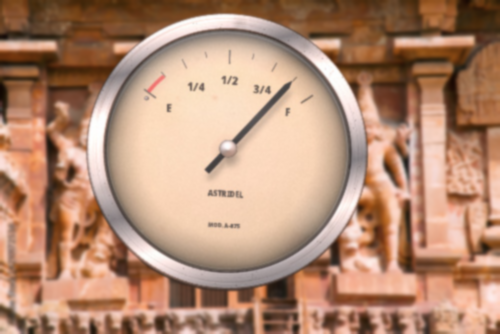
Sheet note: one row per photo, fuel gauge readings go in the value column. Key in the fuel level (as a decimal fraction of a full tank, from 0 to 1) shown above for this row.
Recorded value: 0.875
